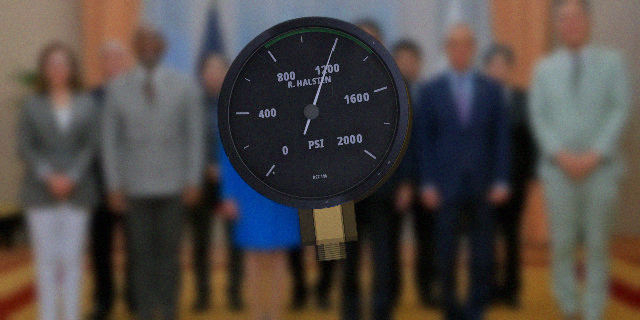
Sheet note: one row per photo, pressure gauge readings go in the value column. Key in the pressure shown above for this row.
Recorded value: 1200 psi
